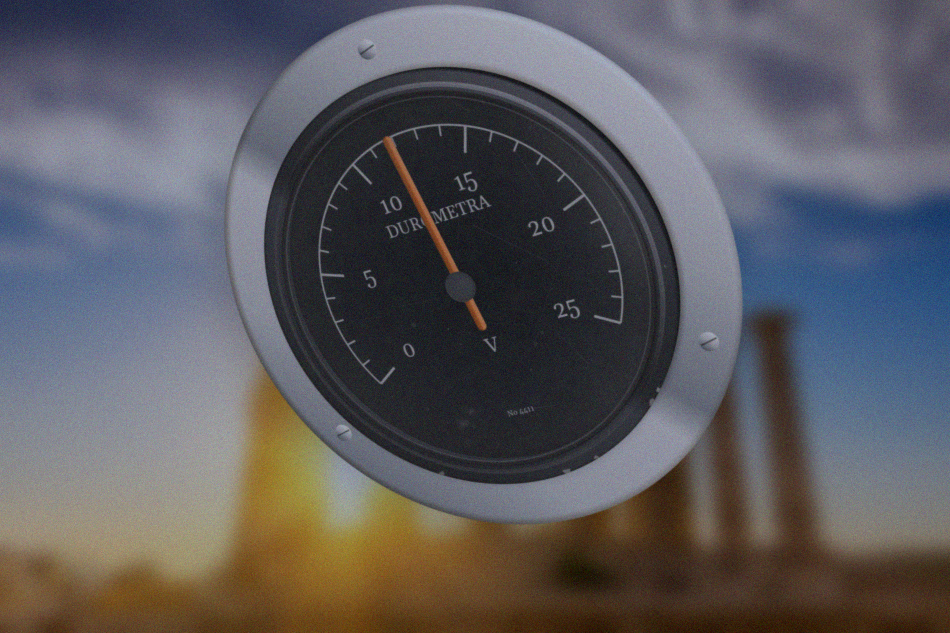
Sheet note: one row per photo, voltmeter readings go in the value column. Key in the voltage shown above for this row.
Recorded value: 12 V
